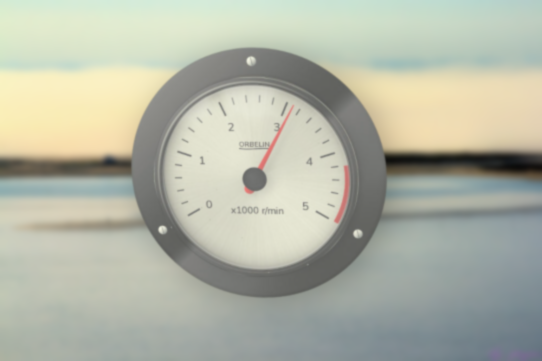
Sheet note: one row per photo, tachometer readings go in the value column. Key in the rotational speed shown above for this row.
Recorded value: 3100 rpm
